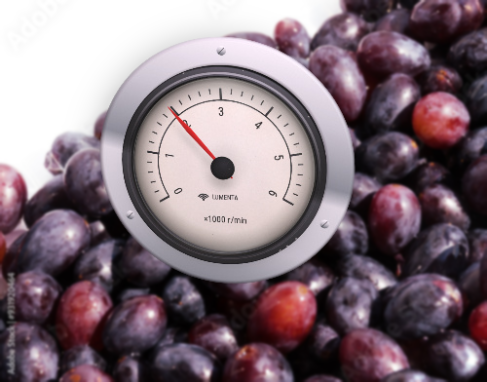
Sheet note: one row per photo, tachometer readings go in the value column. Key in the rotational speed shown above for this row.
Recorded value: 2000 rpm
